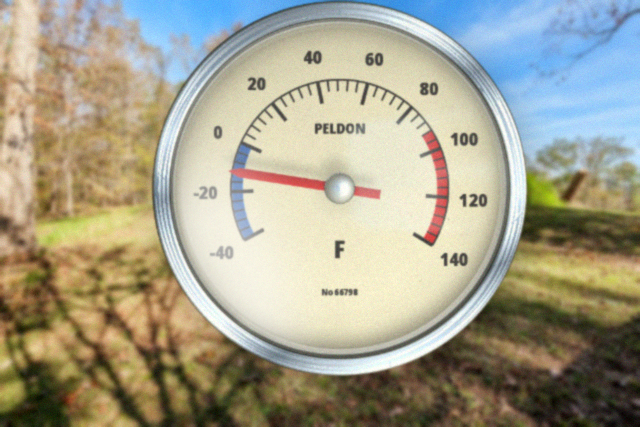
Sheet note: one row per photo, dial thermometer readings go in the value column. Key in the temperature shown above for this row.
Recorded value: -12 °F
